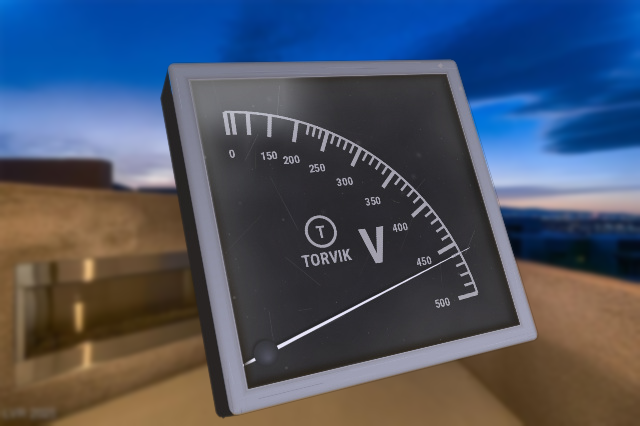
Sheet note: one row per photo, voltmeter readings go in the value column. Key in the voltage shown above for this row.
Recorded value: 460 V
